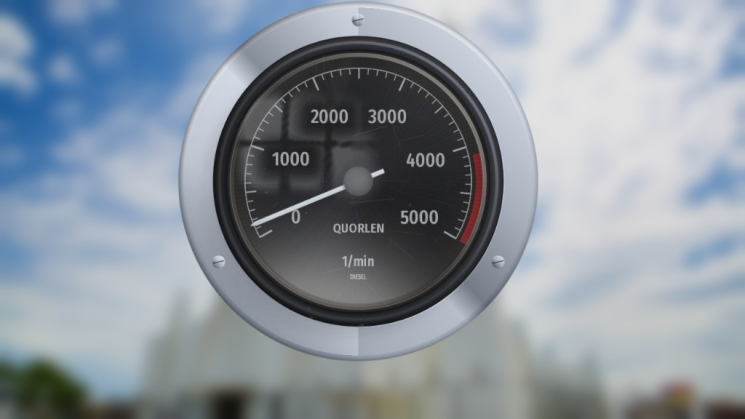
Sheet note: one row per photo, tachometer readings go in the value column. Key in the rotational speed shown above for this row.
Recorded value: 150 rpm
